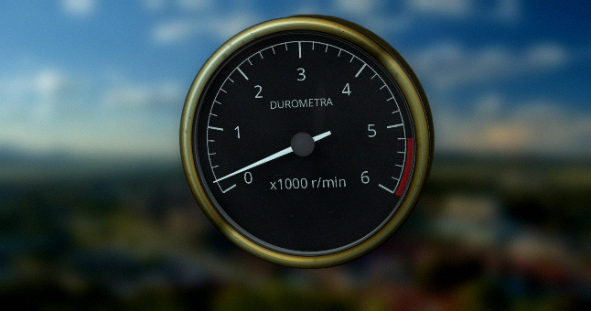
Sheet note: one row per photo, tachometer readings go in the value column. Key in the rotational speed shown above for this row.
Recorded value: 200 rpm
